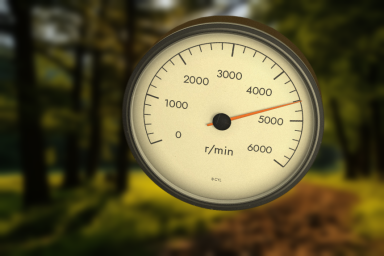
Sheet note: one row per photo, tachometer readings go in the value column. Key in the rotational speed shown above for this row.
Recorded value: 4600 rpm
